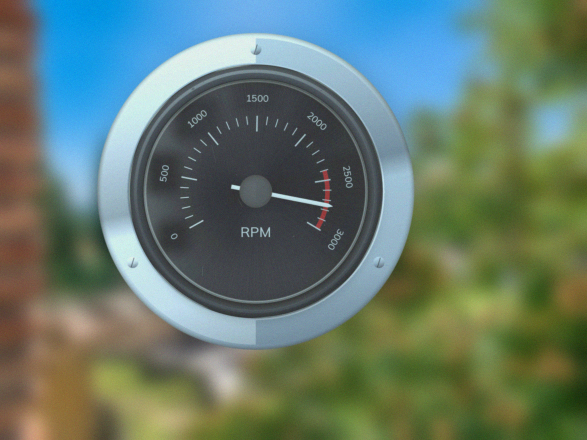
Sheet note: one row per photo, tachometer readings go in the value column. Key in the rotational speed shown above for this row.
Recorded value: 2750 rpm
